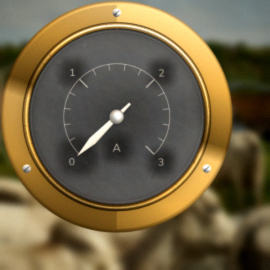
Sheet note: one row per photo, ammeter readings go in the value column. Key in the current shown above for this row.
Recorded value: 0 A
